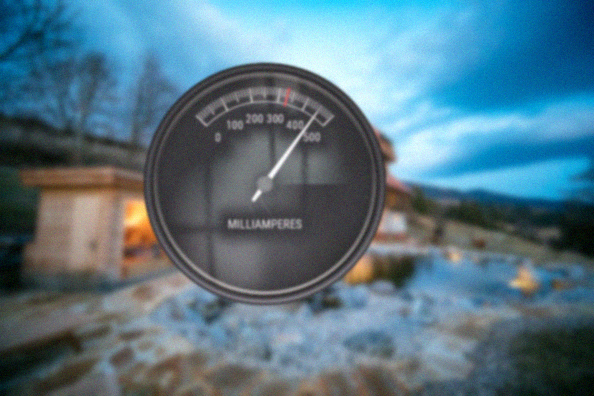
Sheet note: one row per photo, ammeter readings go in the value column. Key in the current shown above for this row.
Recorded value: 450 mA
